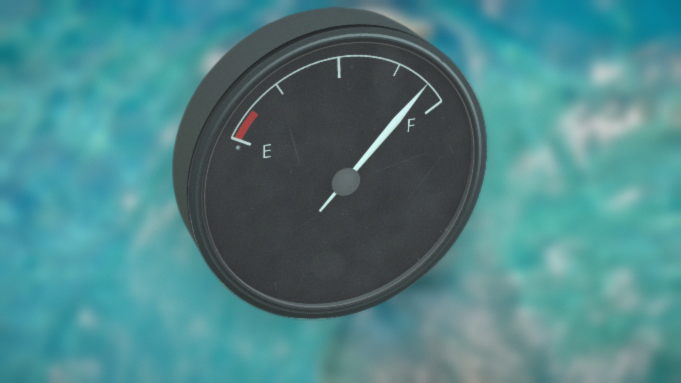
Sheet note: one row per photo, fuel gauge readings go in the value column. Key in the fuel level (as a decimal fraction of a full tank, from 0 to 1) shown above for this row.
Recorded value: 0.875
